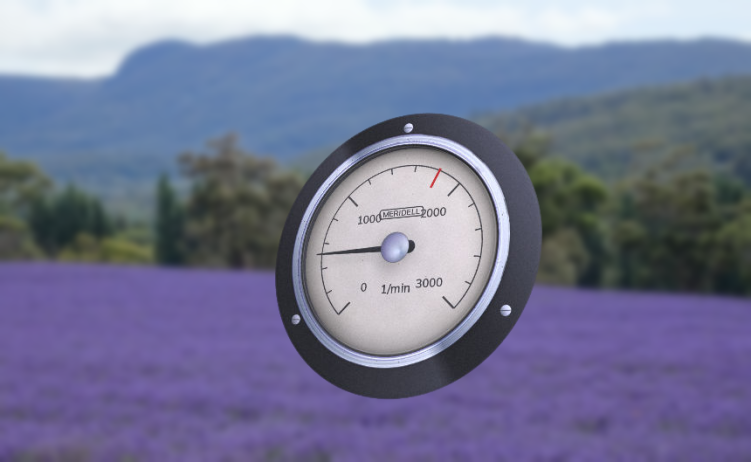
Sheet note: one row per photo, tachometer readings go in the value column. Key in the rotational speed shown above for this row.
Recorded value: 500 rpm
